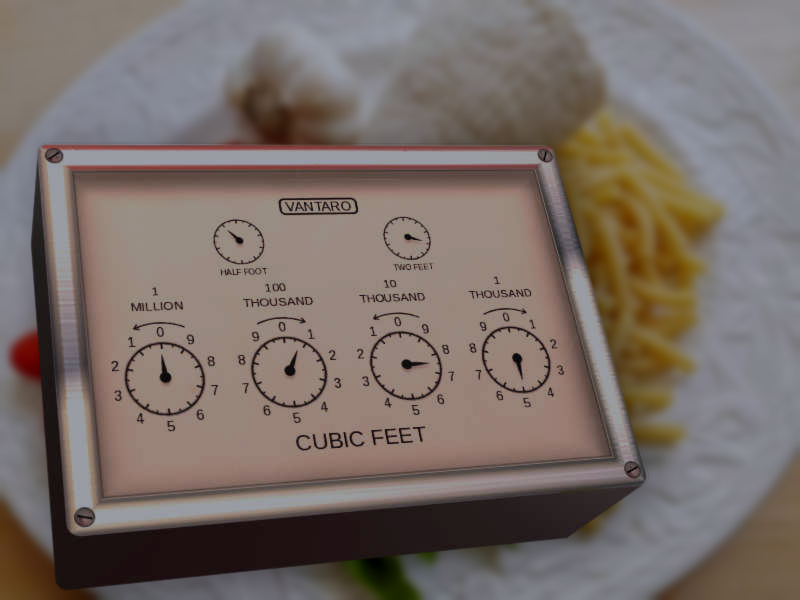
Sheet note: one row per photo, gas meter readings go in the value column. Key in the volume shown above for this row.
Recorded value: 7500 ft³
